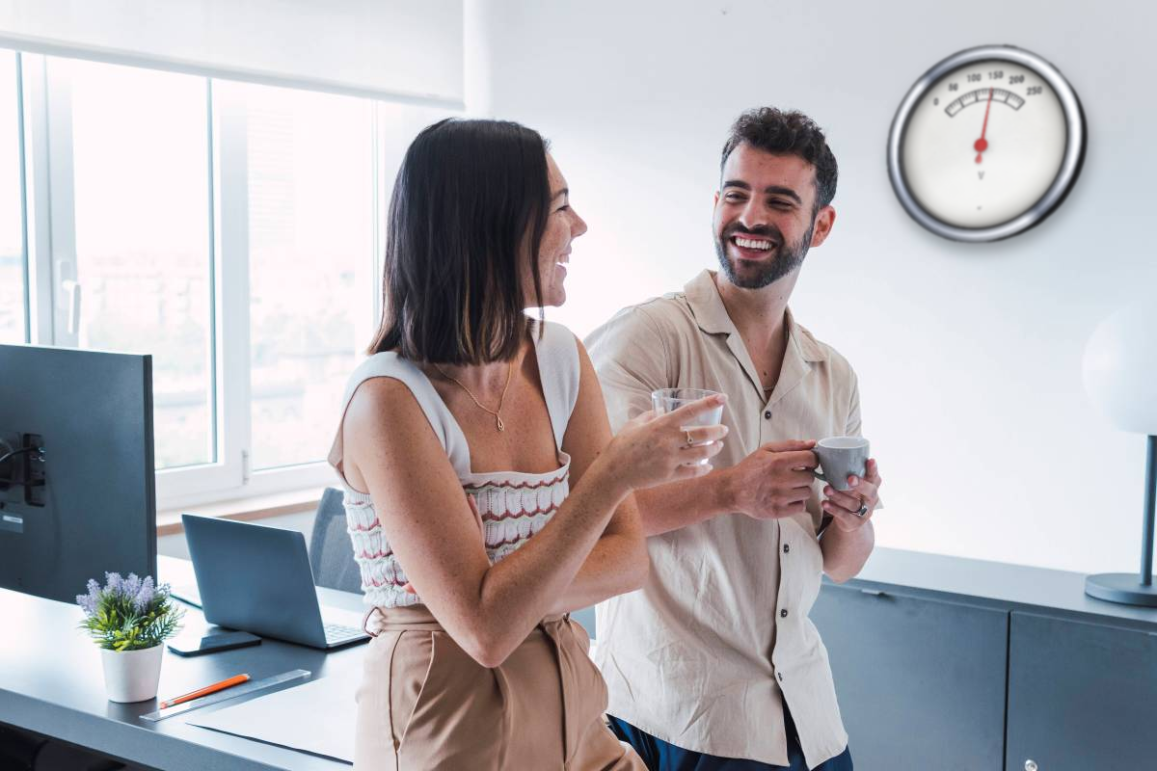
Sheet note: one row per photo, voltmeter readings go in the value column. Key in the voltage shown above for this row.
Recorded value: 150 V
